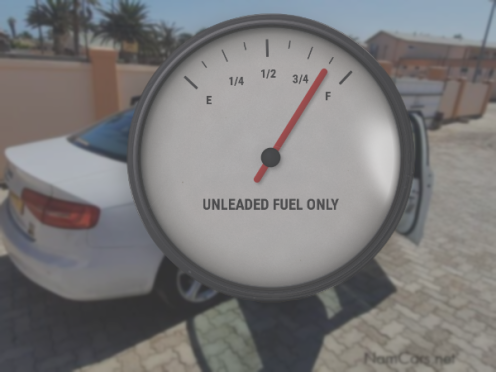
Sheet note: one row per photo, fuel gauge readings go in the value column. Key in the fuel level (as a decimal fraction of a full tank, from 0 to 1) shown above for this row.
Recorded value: 0.875
